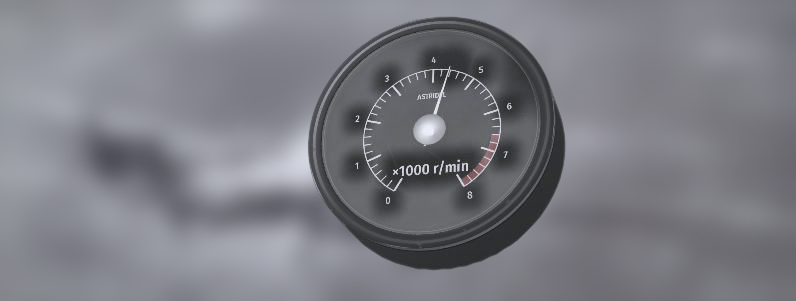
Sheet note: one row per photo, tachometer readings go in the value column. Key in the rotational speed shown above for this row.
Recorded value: 4400 rpm
